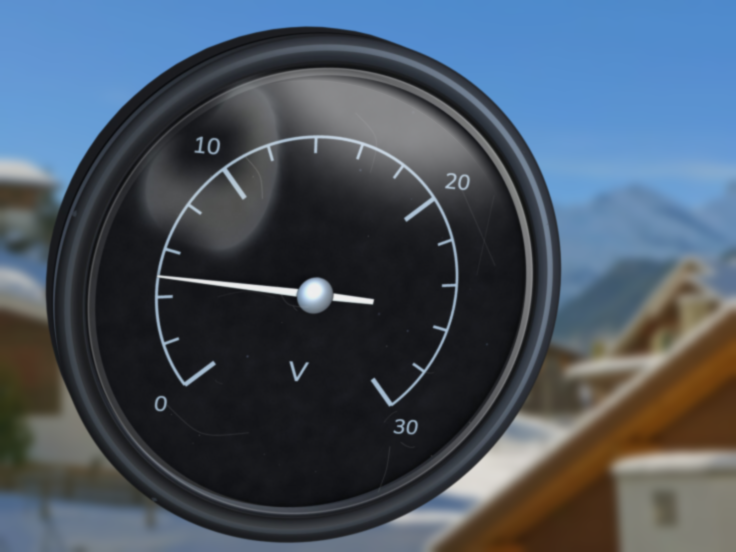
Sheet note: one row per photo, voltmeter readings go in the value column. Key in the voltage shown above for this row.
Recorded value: 5 V
